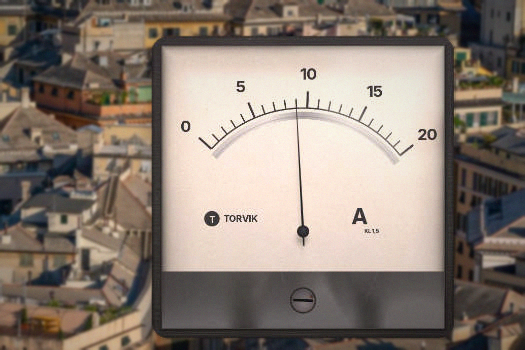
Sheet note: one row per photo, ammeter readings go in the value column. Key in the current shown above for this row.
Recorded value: 9 A
